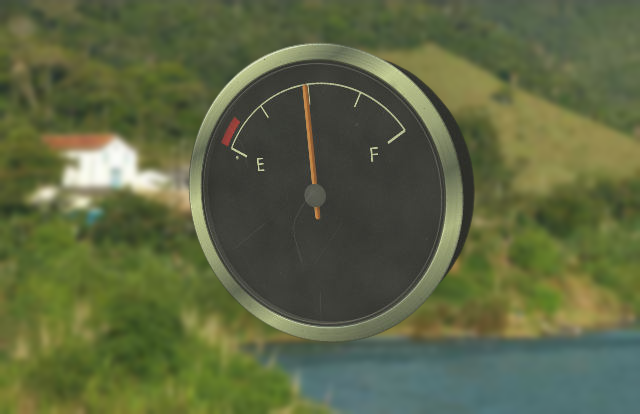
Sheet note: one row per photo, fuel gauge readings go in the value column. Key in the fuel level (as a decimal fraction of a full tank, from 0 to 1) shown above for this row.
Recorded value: 0.5
